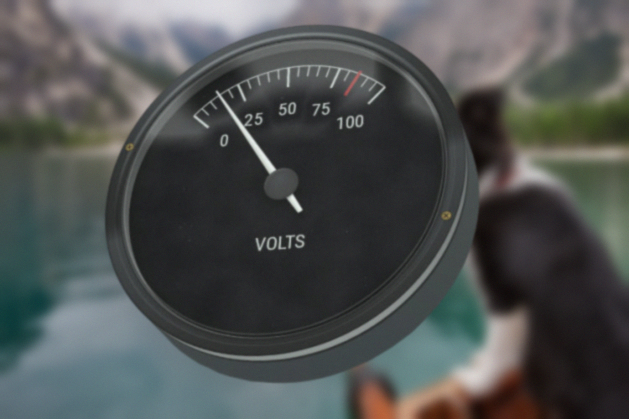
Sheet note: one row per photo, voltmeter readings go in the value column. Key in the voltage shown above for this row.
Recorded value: 15 V
